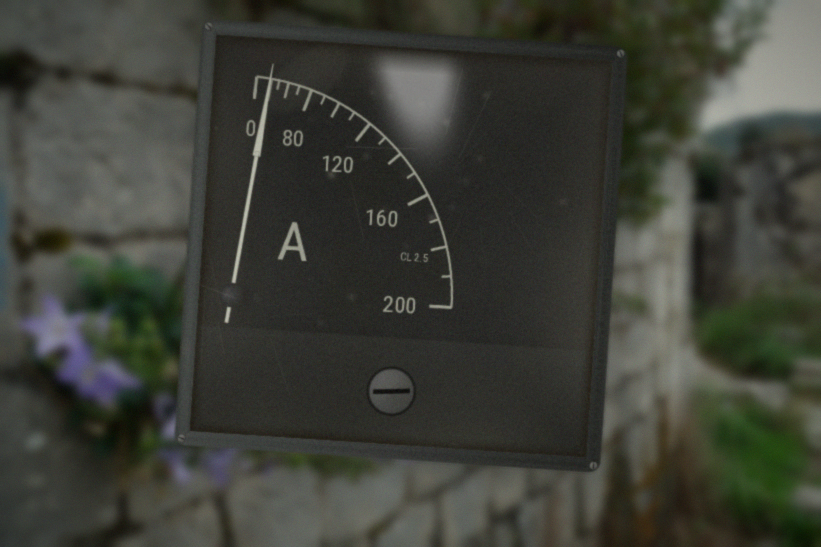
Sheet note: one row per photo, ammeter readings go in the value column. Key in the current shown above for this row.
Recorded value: 40 A
